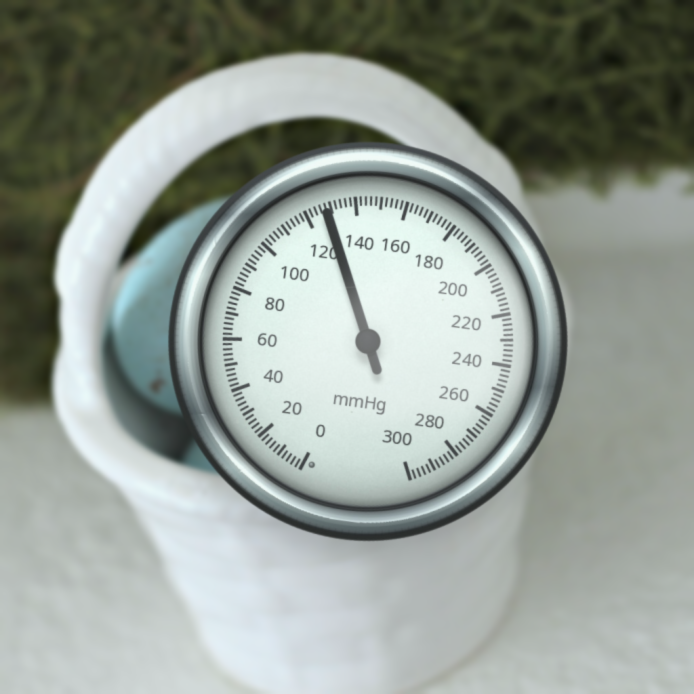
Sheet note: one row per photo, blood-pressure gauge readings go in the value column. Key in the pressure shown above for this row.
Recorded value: 128 mmHg
